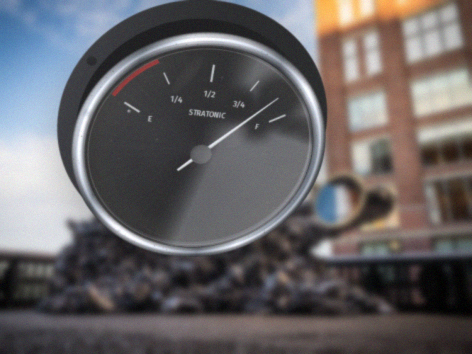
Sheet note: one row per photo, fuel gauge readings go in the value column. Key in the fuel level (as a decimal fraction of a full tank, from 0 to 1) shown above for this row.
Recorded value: 0.875
